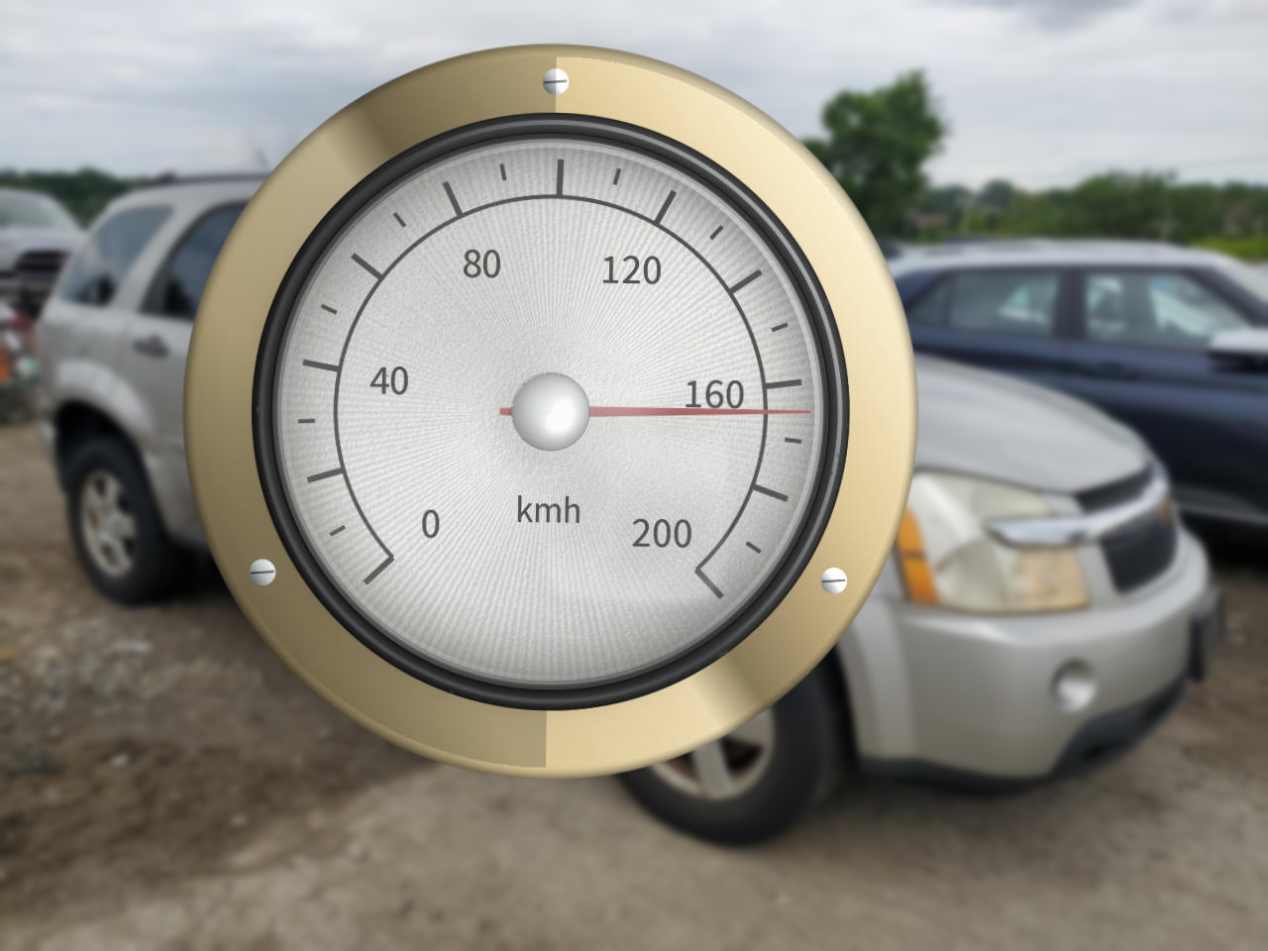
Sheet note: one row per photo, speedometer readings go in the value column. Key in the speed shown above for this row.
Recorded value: 165 km/h
